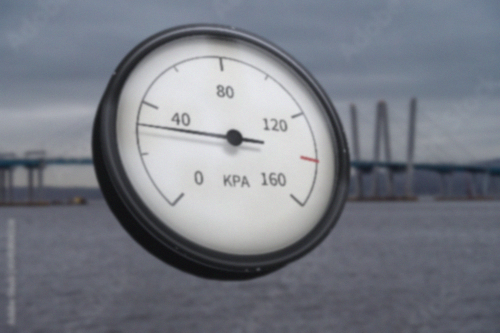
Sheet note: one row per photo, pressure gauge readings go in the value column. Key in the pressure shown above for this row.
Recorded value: 30 kPa
